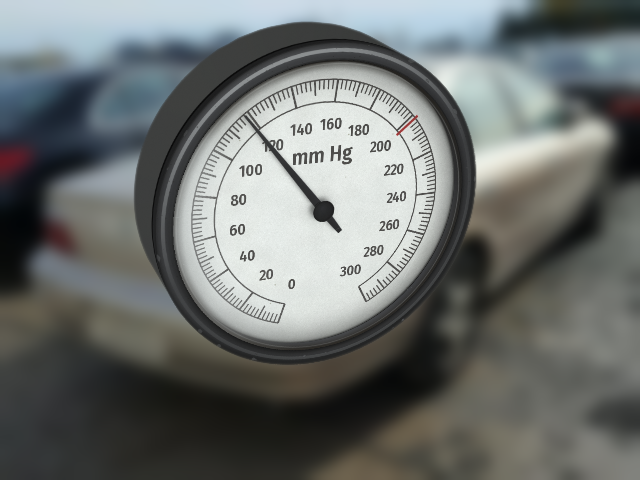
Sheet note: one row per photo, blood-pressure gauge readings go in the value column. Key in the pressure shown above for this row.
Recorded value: 118 mmHg
